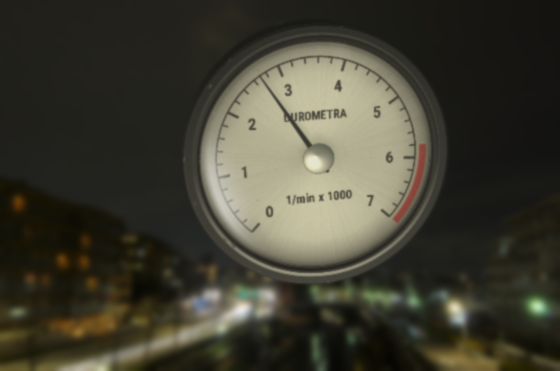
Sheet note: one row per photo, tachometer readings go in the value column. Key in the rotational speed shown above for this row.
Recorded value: 2700 rpm
